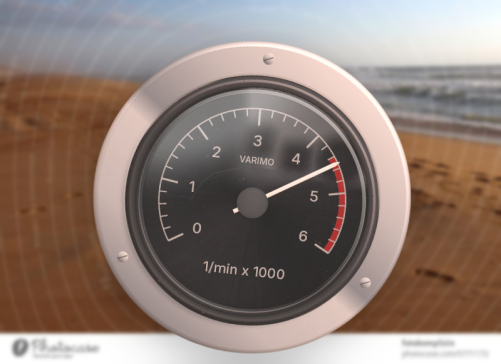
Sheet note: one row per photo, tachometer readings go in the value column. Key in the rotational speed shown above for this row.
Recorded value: 4500 rpm
